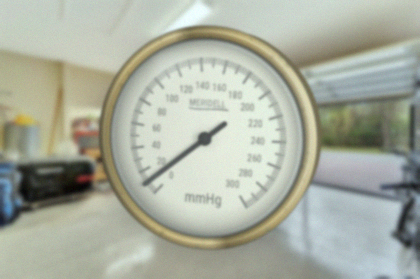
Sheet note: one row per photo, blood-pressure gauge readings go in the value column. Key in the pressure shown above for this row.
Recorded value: 10 mmHg
